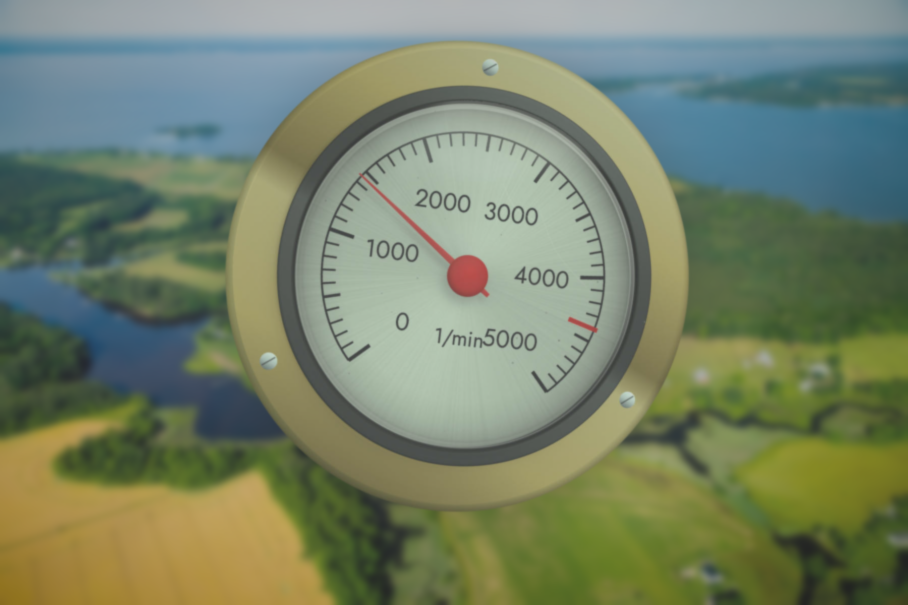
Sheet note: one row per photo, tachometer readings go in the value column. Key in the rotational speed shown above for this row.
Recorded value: 1450 rpm
